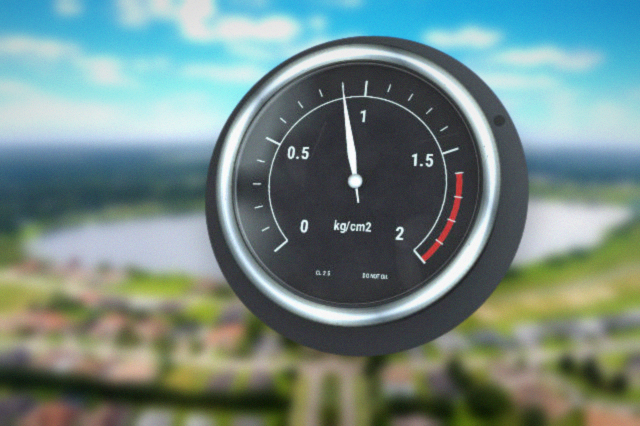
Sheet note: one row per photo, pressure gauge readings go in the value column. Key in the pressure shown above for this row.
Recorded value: 0.9 kg/cm²
